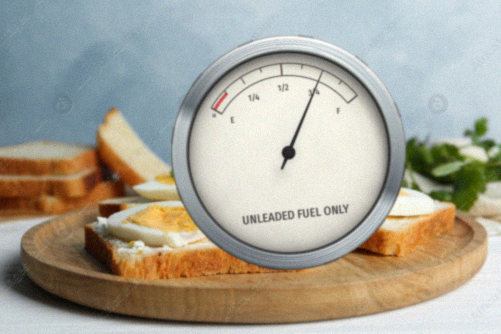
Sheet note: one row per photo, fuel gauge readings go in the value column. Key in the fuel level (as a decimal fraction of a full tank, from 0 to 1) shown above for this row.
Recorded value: 0.75
